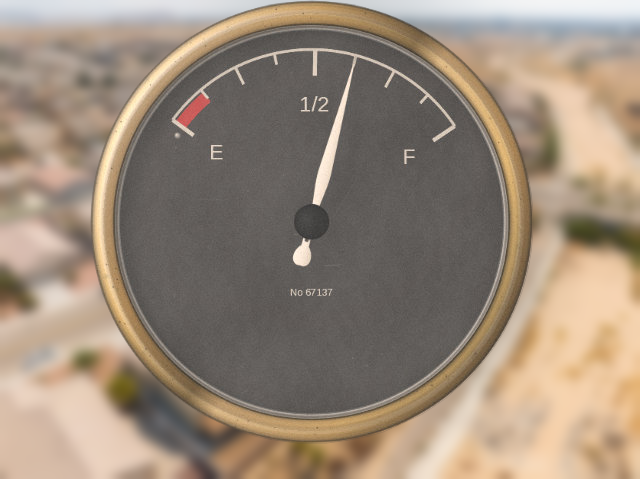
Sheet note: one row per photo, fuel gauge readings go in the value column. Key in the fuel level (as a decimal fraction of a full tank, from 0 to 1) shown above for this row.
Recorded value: 0.625
